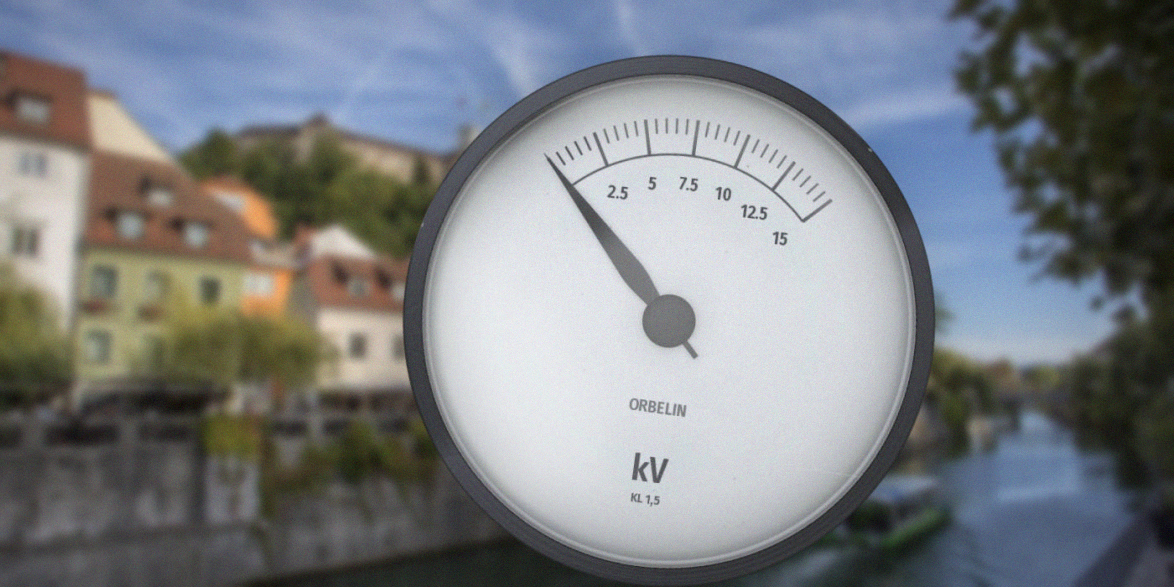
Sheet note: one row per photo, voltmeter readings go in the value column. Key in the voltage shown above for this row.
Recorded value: 0 kV
